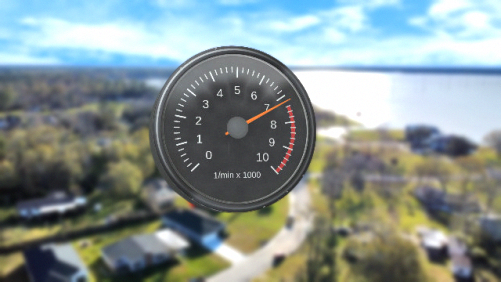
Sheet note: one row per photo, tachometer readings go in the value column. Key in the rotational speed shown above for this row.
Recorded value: 7200 rpm
